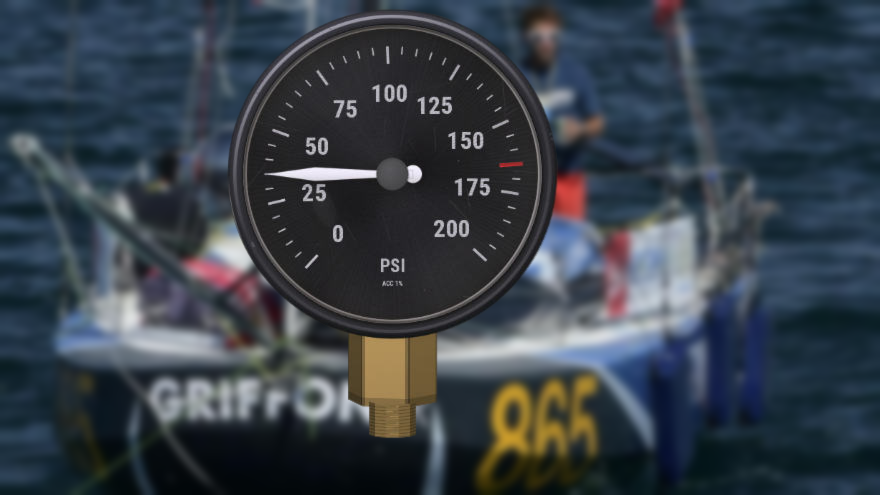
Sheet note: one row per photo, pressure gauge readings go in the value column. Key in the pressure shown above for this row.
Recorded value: 35 psi
